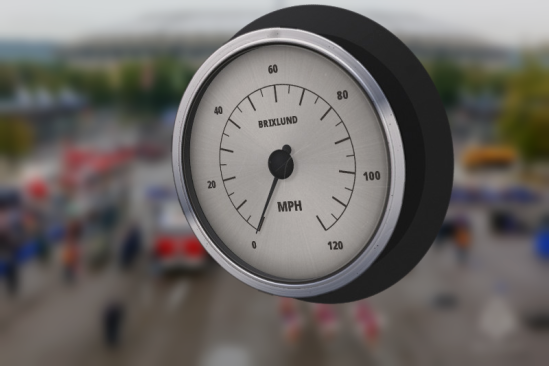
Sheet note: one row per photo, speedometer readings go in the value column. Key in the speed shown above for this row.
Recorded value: 0 mph
